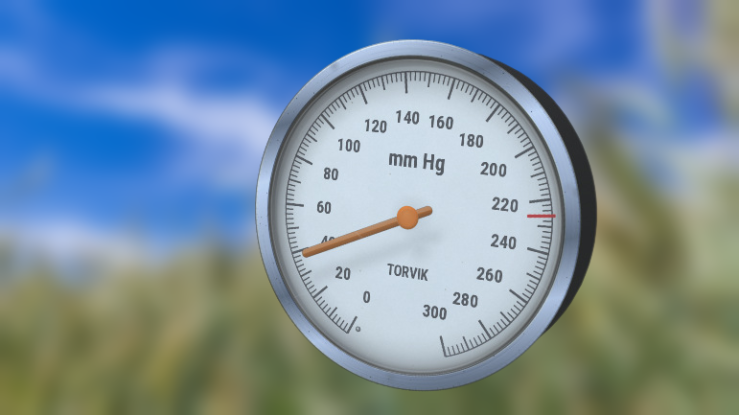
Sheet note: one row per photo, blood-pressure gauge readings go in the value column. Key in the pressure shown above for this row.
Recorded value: 38 mmHg
